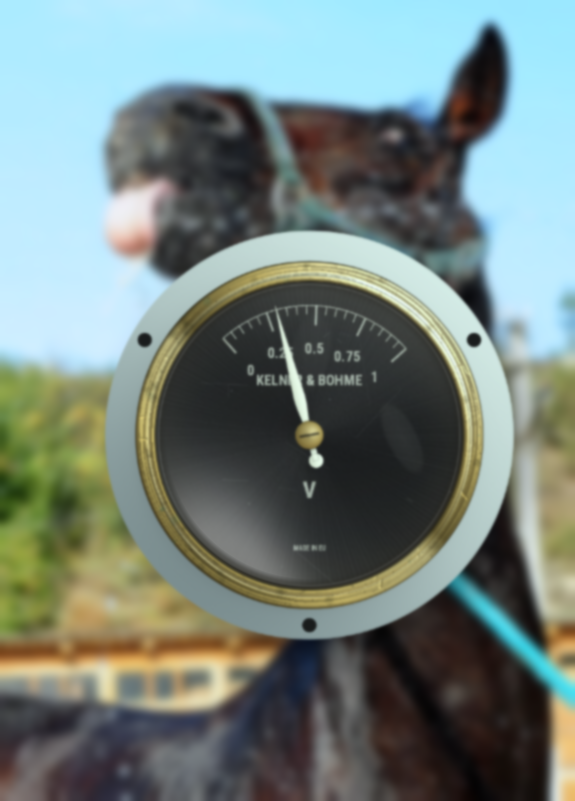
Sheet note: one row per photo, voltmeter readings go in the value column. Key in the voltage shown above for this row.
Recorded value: 0.3 V
